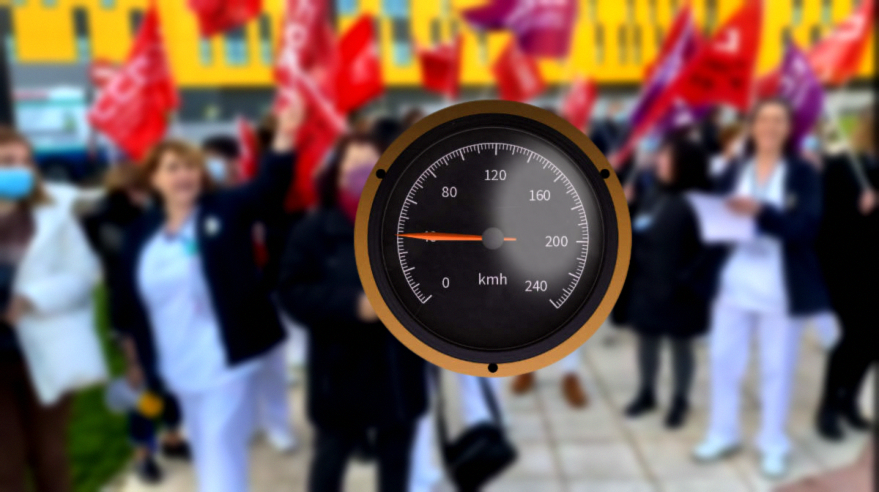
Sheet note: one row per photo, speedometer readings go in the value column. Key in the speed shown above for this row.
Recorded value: 40 km/h
